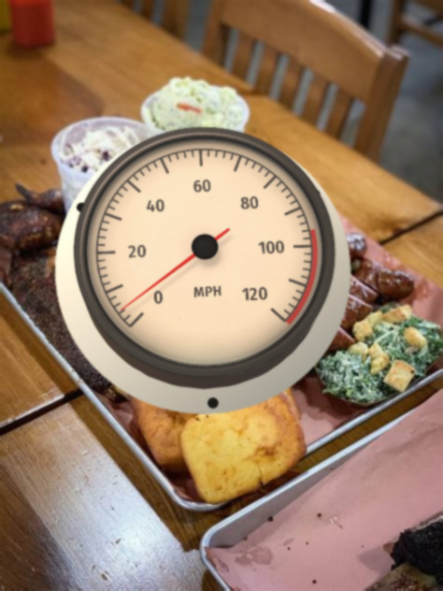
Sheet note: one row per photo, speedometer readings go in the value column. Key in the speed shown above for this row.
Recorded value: 4 mph
